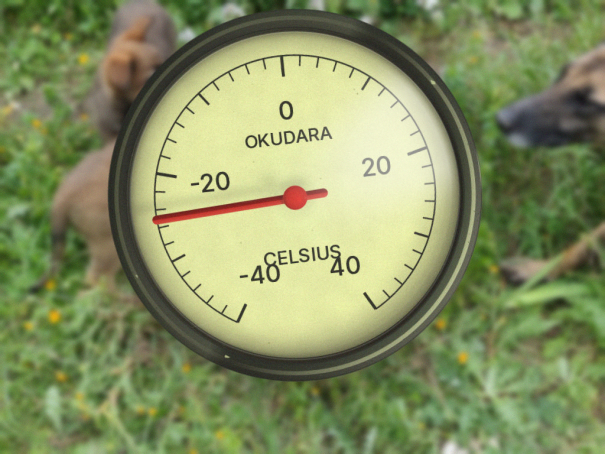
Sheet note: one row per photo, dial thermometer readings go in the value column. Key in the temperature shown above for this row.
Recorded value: -25 °C
